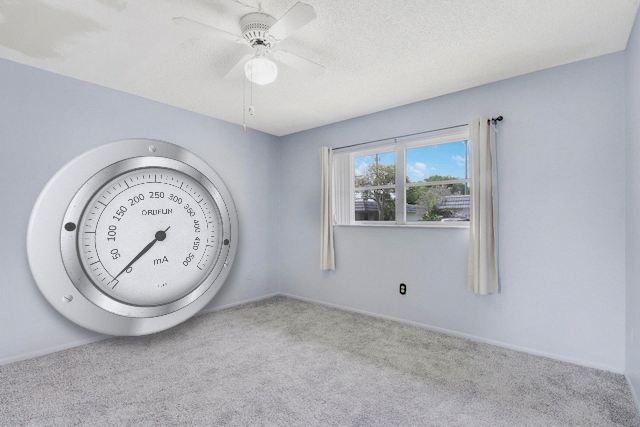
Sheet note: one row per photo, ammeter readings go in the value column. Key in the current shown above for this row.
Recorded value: 10 mA
